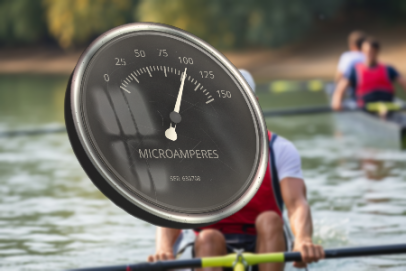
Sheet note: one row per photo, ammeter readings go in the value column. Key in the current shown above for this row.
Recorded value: 100 µA
